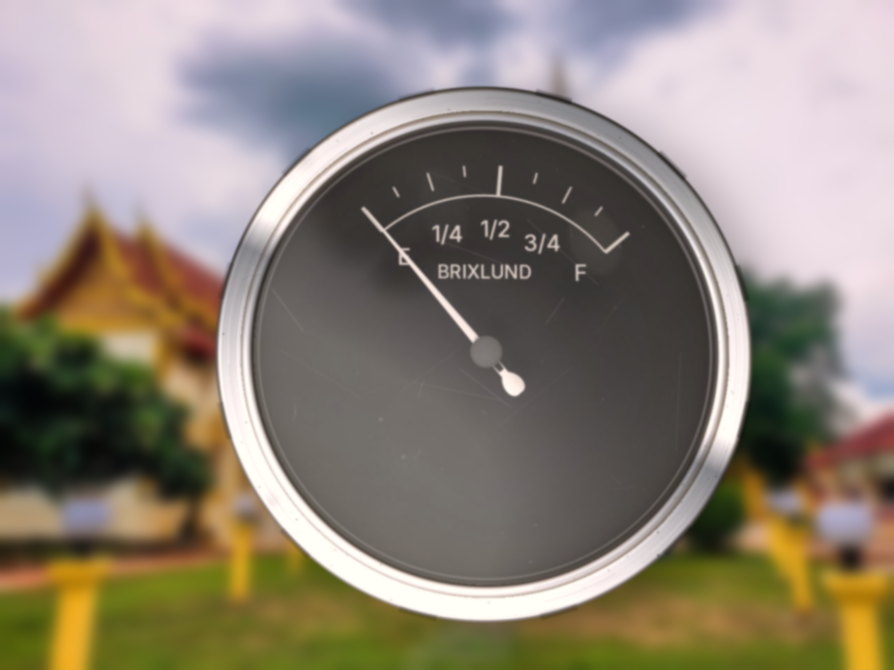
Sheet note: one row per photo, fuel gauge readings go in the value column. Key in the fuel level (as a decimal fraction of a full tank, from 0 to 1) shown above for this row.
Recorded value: 0
